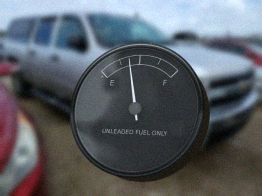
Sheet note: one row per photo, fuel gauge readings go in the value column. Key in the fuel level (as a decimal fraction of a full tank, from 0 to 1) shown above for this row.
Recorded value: 0.375
